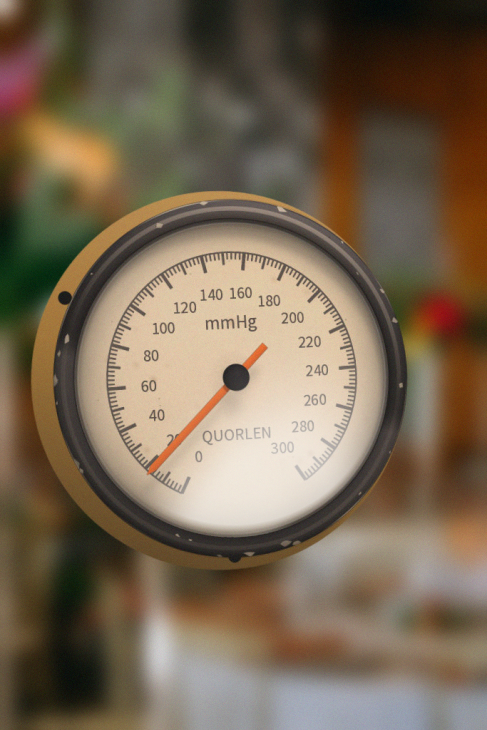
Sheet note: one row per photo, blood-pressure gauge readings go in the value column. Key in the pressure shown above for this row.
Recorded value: 18 mmHg
